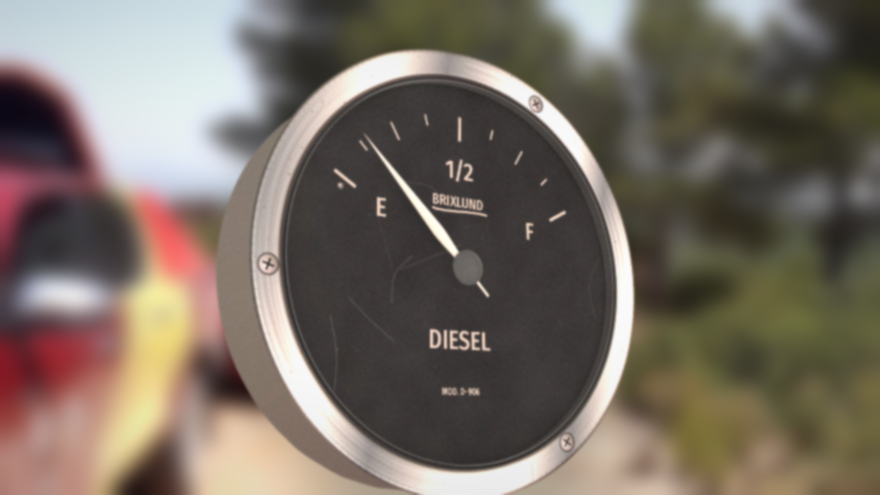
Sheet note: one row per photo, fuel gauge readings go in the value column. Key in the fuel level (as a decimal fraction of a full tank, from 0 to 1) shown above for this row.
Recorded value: 0.125
